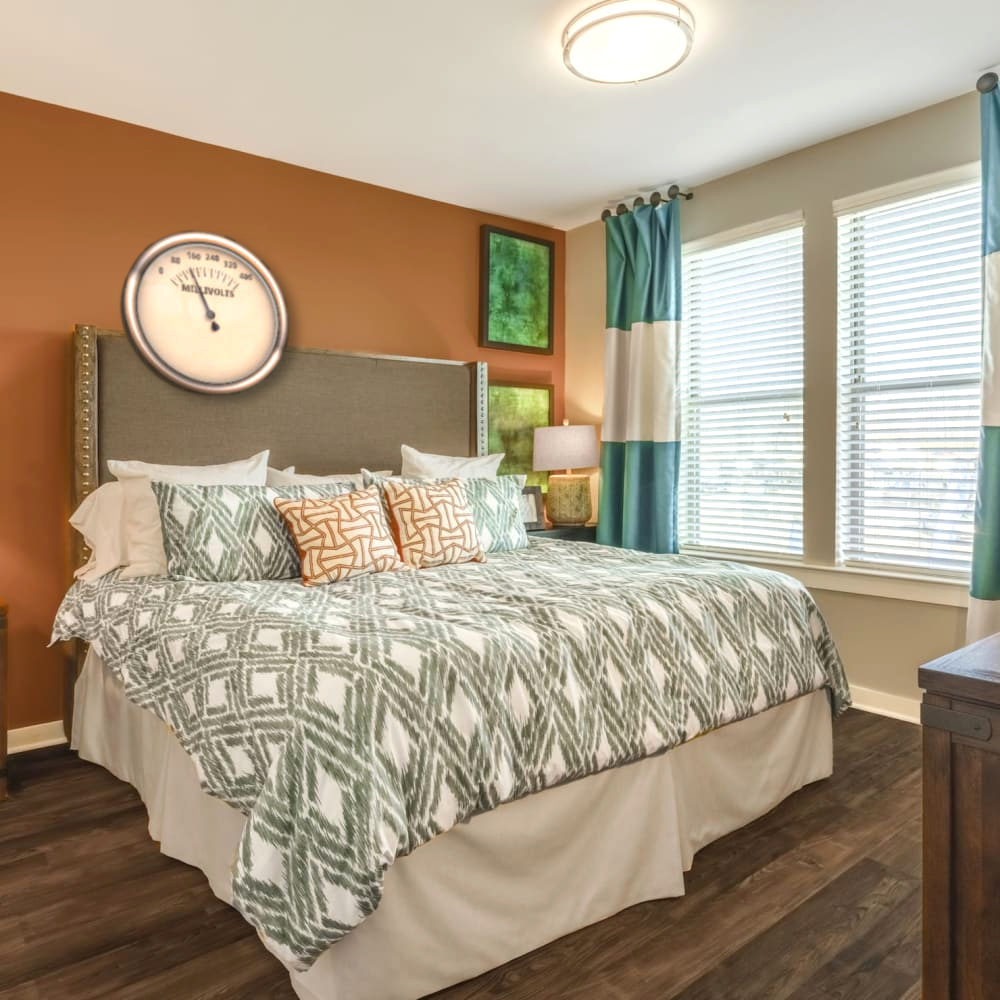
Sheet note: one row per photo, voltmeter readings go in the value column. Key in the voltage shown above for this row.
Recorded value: 120 mV
